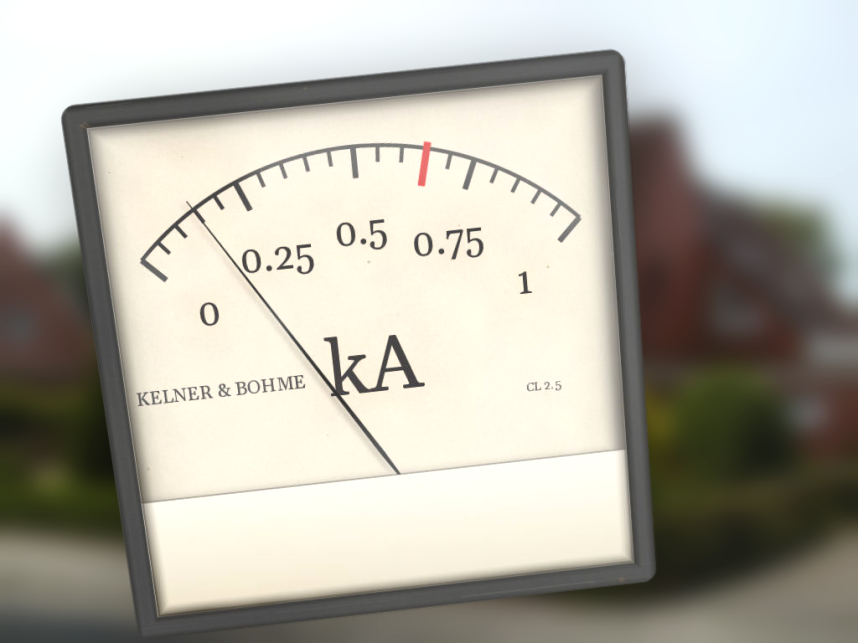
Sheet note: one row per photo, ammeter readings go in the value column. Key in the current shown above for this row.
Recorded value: 0.15 kA
